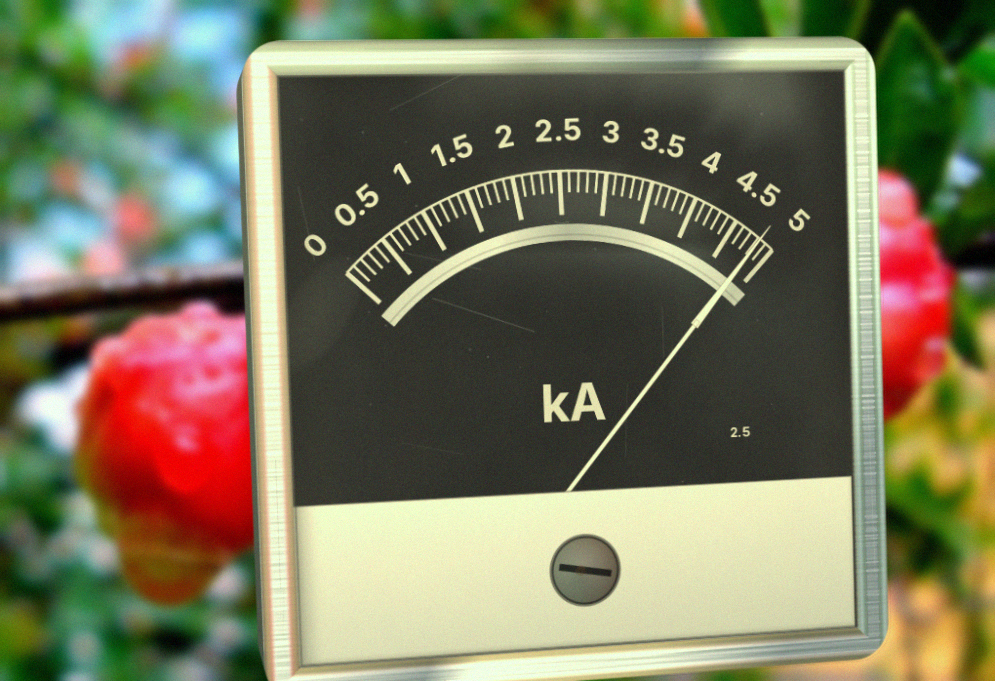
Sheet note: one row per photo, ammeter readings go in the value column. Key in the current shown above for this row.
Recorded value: 4.8 kA
